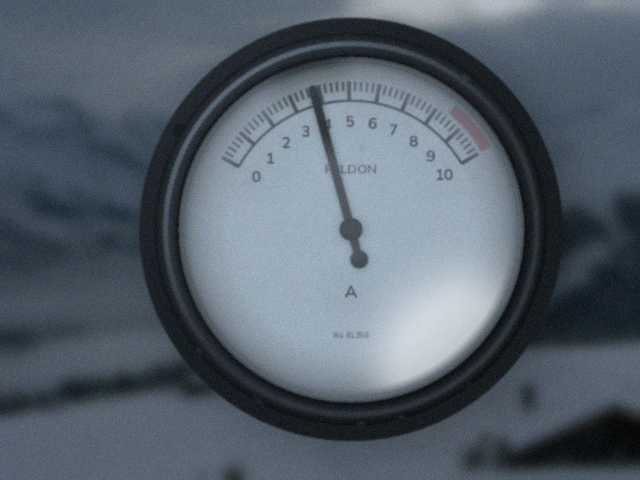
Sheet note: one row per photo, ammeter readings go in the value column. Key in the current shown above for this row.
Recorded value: 3.8 A
